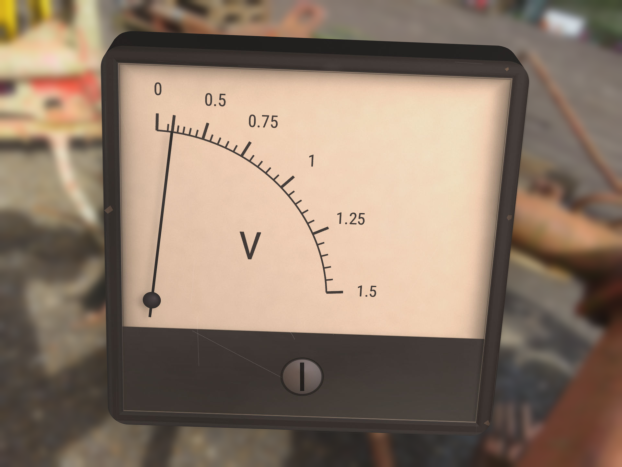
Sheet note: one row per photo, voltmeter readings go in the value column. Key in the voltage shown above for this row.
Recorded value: 0.25 V
